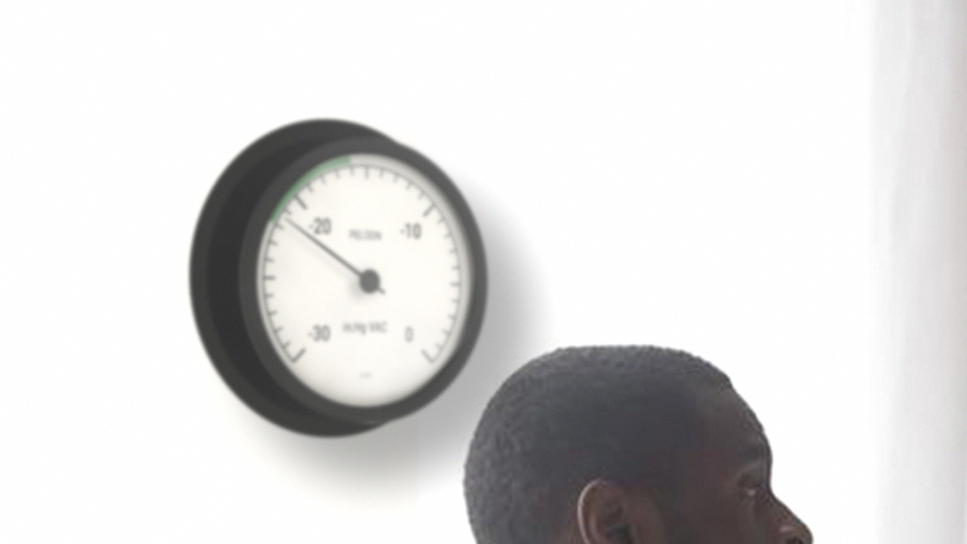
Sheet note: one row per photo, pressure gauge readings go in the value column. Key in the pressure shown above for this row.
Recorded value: -21.5 inHg
